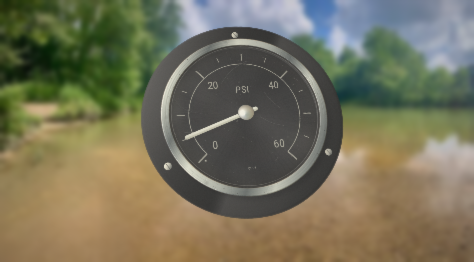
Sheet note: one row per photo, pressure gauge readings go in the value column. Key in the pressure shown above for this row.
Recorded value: 5 psi
